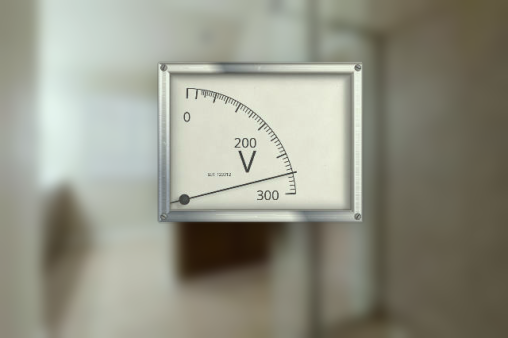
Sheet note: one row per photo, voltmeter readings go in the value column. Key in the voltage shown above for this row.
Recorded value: 275 V
